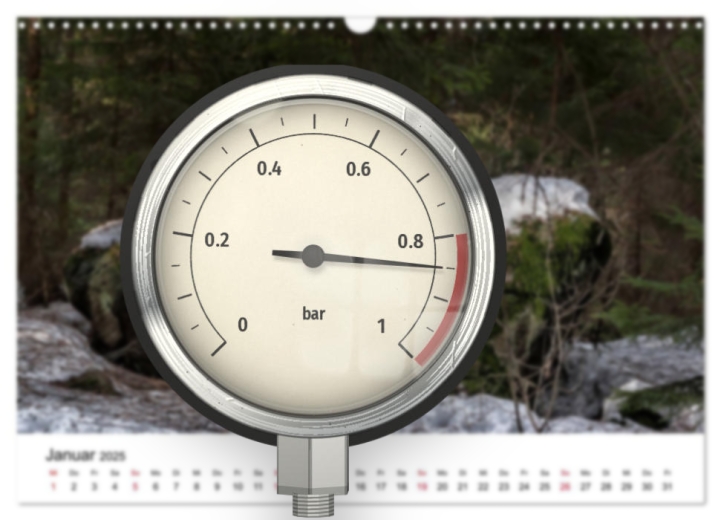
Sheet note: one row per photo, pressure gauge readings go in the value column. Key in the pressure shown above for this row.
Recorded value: 0.85 bar
